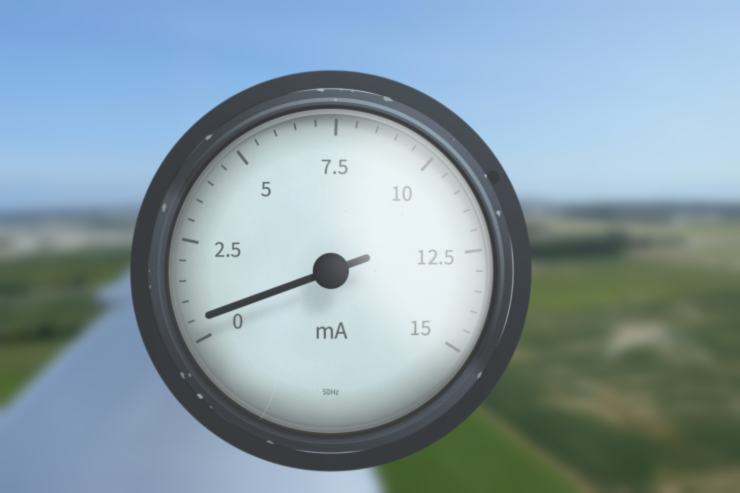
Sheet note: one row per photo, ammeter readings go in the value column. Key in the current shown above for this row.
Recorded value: 0.5 mA
